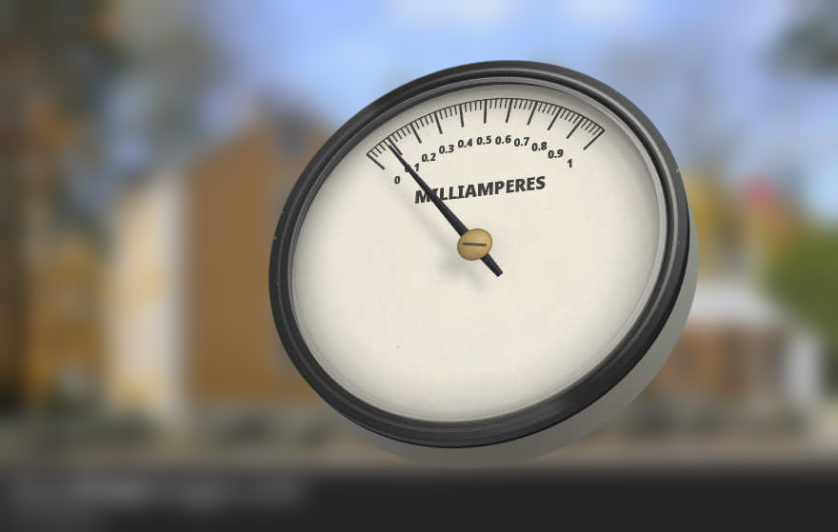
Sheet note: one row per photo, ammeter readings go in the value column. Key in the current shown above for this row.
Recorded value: 0.08 mA
